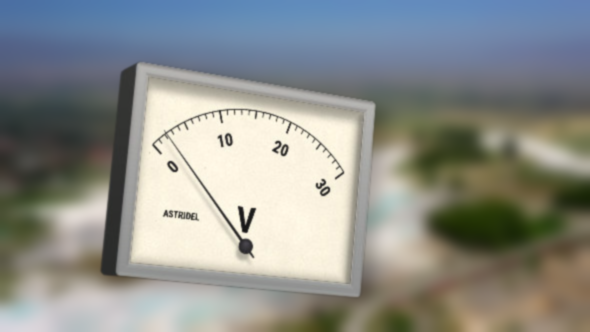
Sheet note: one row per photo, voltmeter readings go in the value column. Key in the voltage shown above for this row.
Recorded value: 2 V
